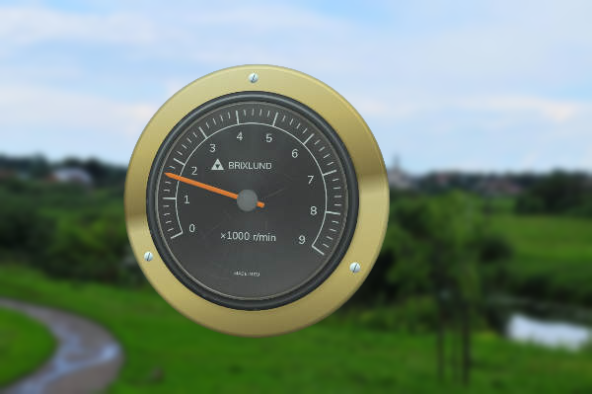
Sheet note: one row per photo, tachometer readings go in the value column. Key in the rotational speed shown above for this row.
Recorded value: 1600 rpm
